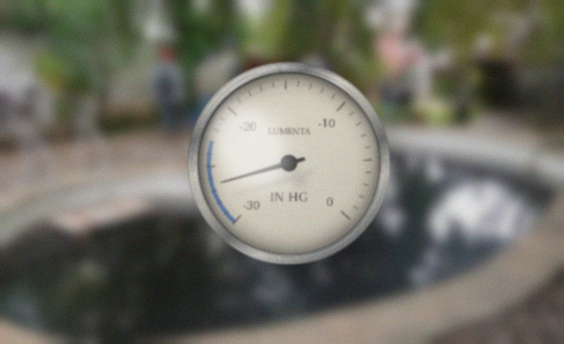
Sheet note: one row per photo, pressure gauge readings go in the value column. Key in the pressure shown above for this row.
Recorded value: -26.5 inHg
